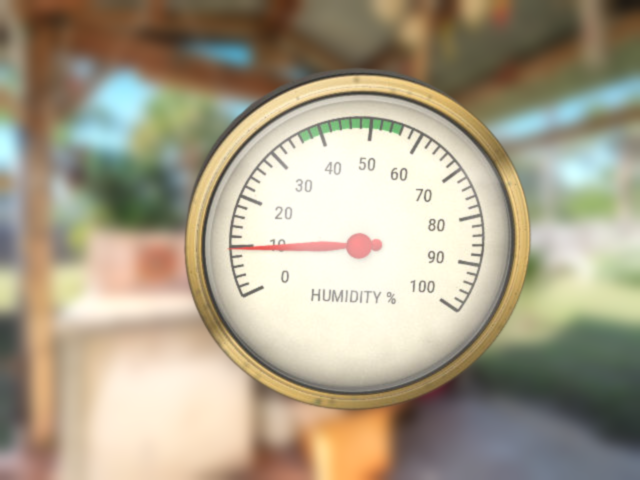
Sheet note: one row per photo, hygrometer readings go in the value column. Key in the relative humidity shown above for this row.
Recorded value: 10 %
